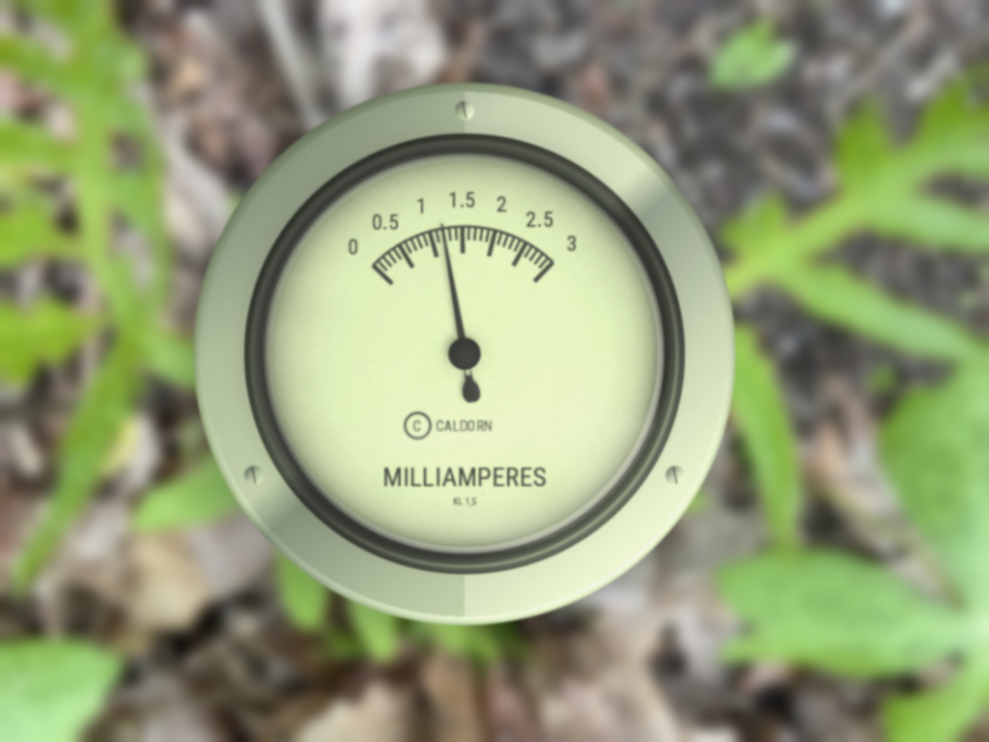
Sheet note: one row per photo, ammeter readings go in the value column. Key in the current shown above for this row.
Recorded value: 1.2 mA
